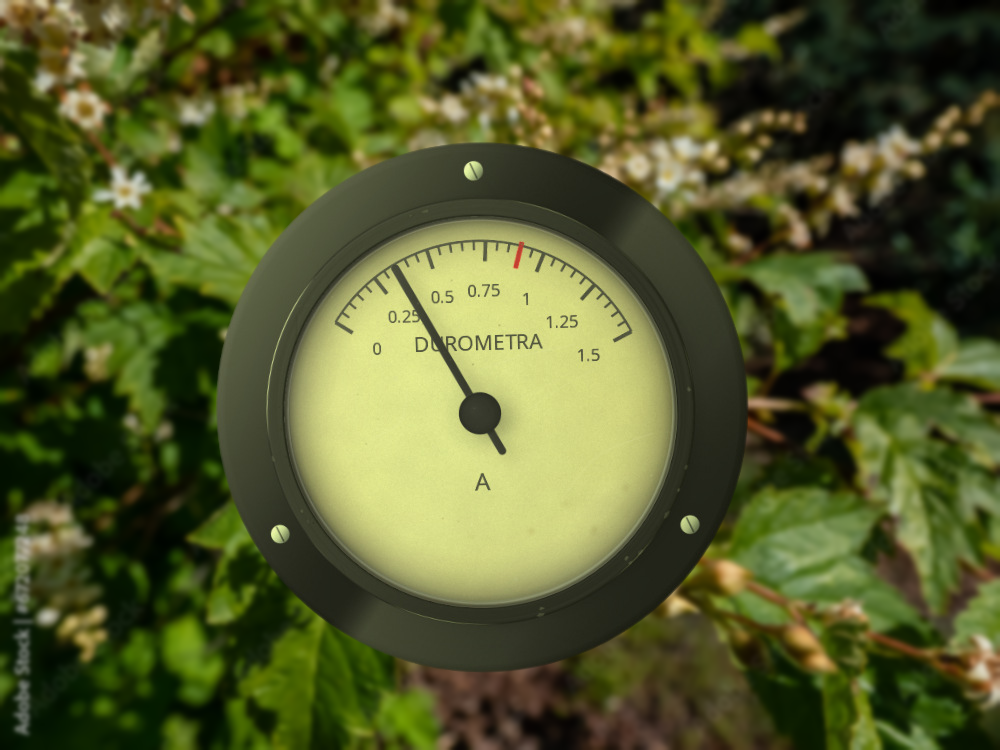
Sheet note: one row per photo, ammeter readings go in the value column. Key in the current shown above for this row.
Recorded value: 0.35 A
